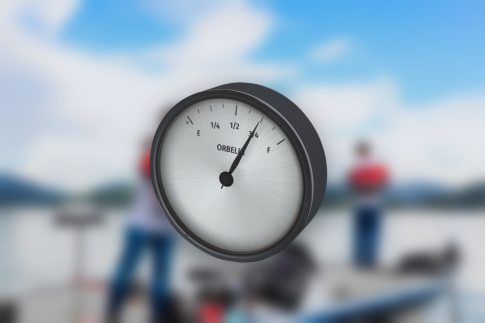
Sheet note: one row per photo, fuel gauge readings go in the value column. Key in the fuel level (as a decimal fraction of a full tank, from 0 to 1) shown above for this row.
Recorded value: 0.75
